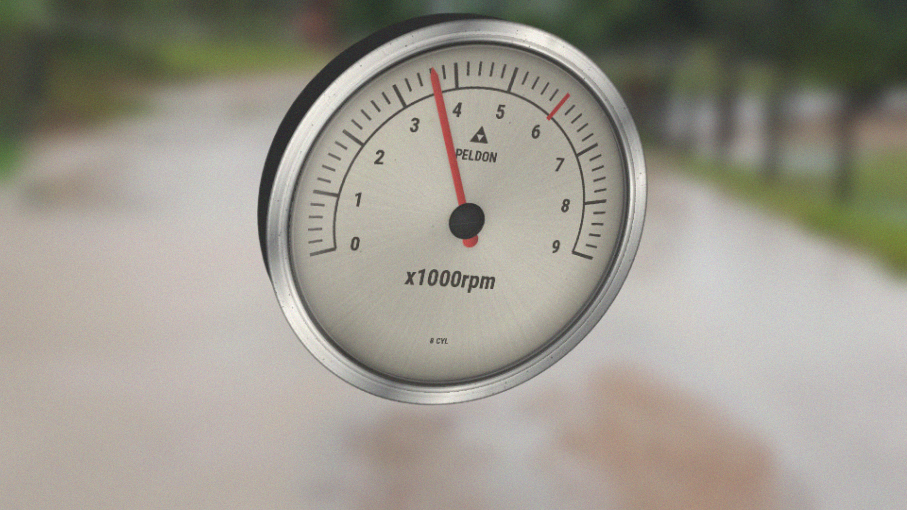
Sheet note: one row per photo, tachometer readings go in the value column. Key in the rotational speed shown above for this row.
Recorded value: 3600 rpm
